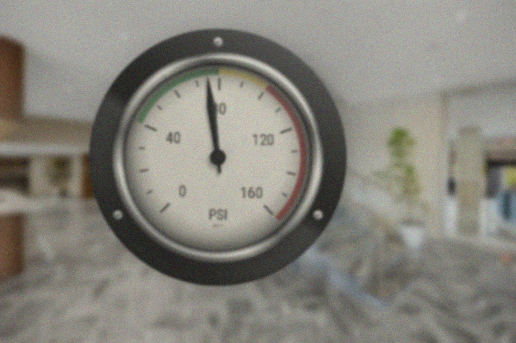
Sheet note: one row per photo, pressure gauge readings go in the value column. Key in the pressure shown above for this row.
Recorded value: 75 psi
